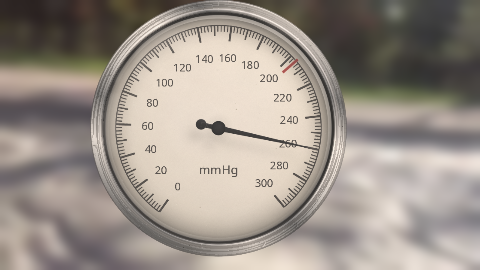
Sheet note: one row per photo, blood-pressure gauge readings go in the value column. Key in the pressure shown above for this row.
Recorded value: 260 mmHg
